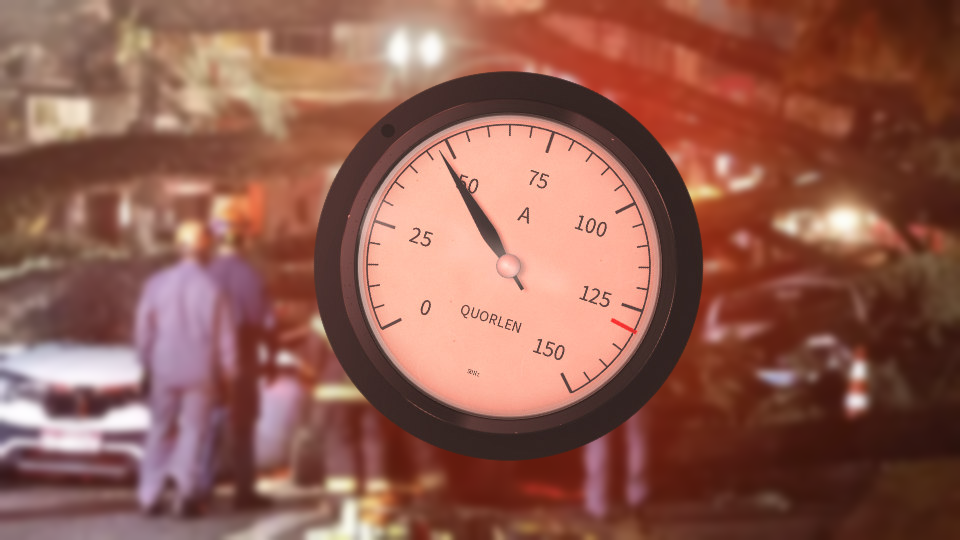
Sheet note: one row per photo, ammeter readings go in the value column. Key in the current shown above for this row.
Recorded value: 47.5 A
